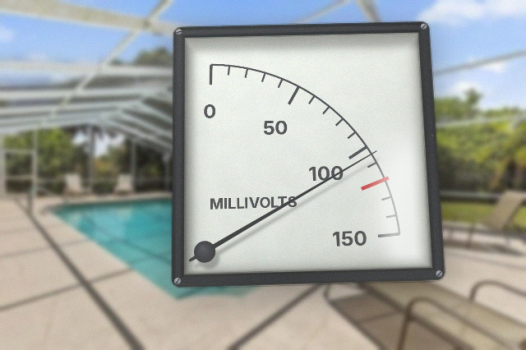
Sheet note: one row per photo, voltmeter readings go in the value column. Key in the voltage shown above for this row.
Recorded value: 105 mV
